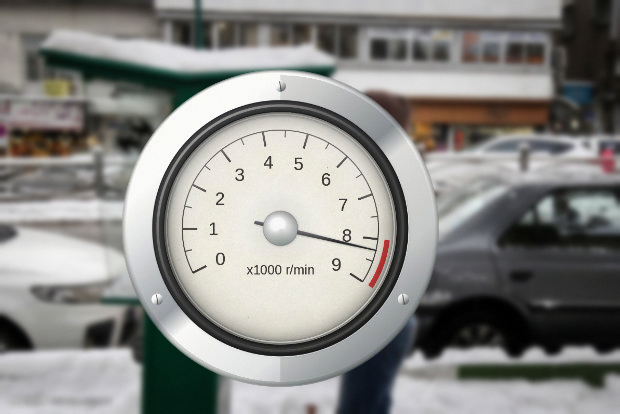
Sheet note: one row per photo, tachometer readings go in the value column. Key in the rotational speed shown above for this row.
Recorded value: 8250 rpm
